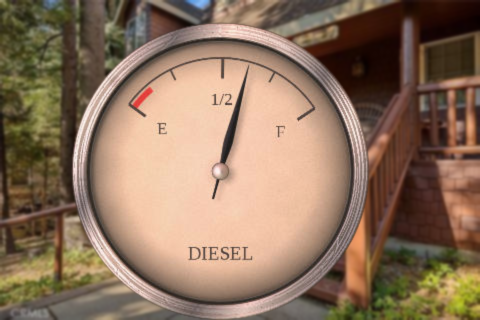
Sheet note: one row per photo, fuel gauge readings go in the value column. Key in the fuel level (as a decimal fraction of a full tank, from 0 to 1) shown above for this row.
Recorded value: 0.625
